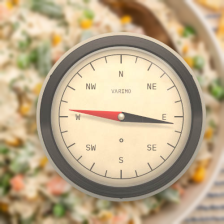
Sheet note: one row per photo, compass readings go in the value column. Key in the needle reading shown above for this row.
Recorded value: 277.5 °
